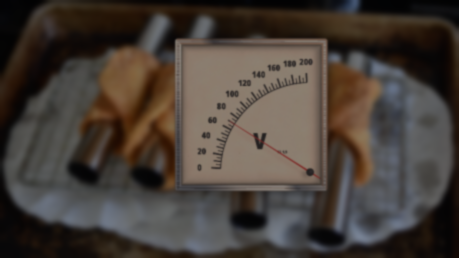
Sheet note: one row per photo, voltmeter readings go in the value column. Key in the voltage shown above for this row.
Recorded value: 70 V
